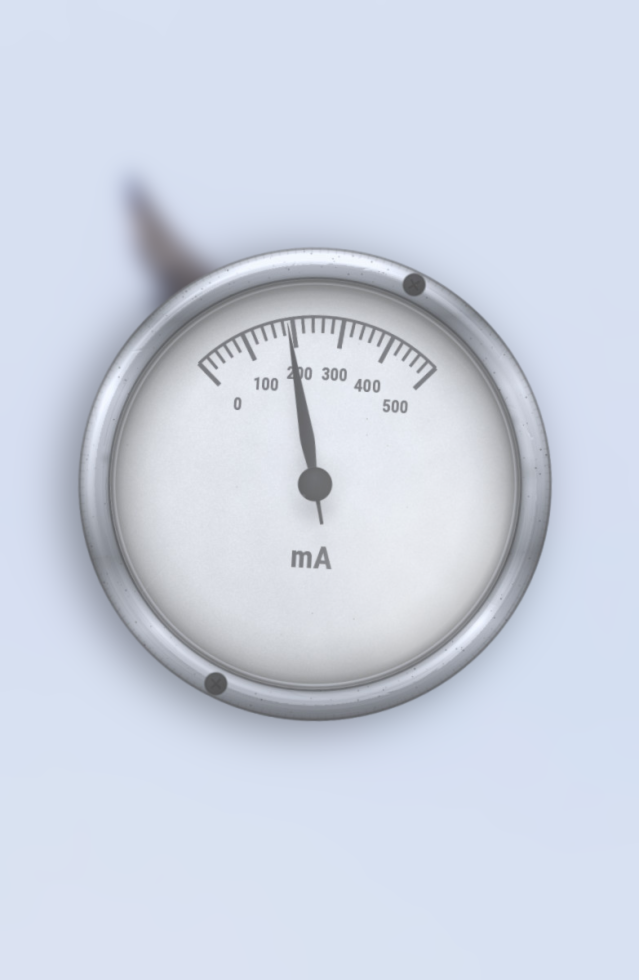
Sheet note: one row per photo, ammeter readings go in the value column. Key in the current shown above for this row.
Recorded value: 190 mA
